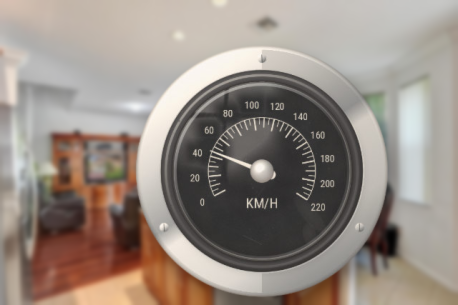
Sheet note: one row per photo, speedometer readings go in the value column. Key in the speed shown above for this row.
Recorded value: 45 km/h
